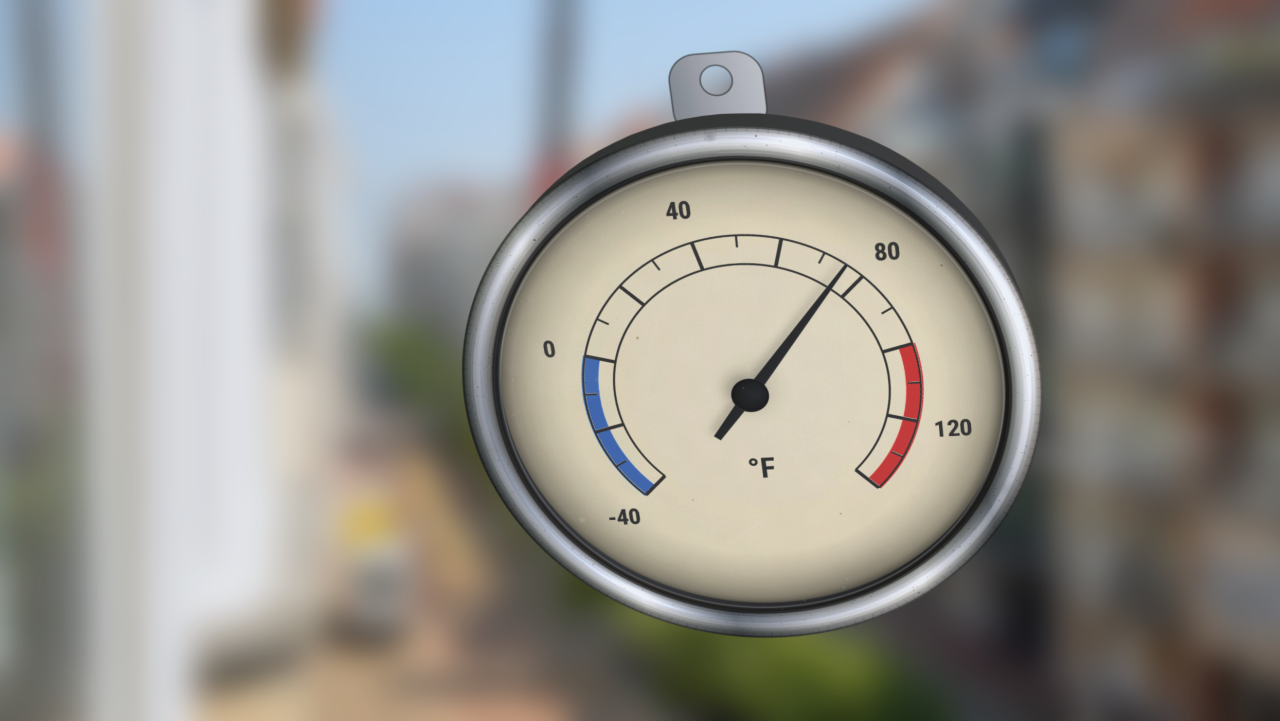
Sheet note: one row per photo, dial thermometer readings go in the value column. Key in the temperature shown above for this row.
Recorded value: 75 °F
